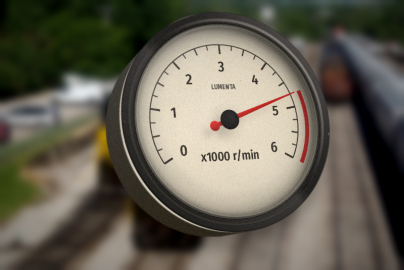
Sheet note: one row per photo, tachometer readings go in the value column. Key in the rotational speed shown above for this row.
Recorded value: 4750 rpm
